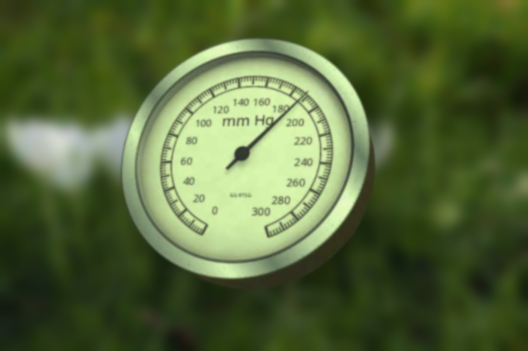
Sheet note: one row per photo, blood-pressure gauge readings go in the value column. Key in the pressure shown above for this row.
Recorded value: 190 mmHg
